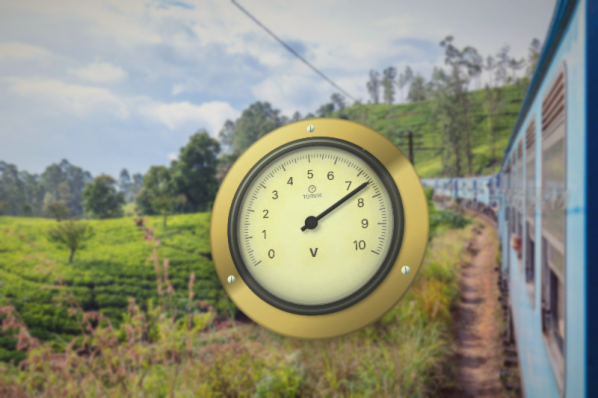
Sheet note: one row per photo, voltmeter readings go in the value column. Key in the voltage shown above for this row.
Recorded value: 7.5 V
